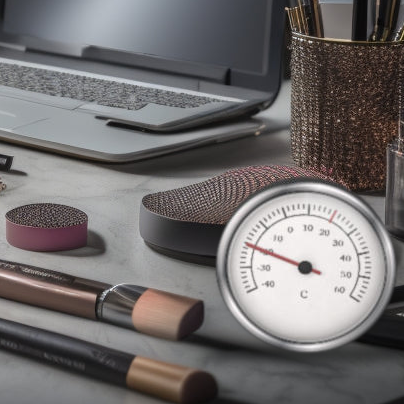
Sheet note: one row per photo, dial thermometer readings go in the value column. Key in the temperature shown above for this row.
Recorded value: -20 °C
